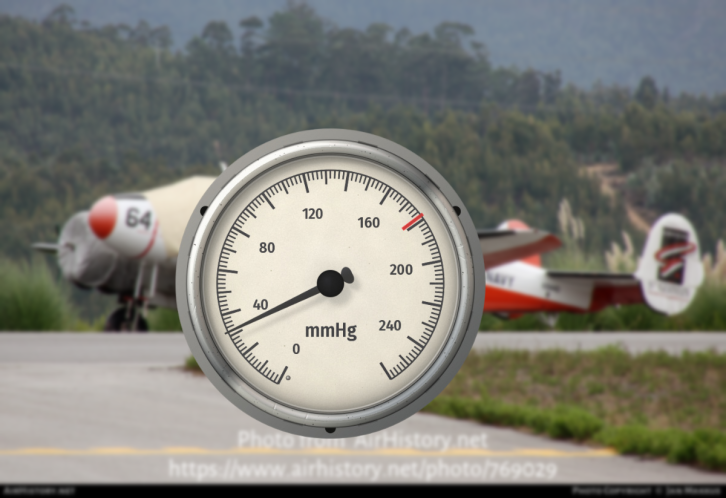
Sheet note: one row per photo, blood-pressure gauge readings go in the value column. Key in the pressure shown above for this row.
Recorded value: 32 mmHg
